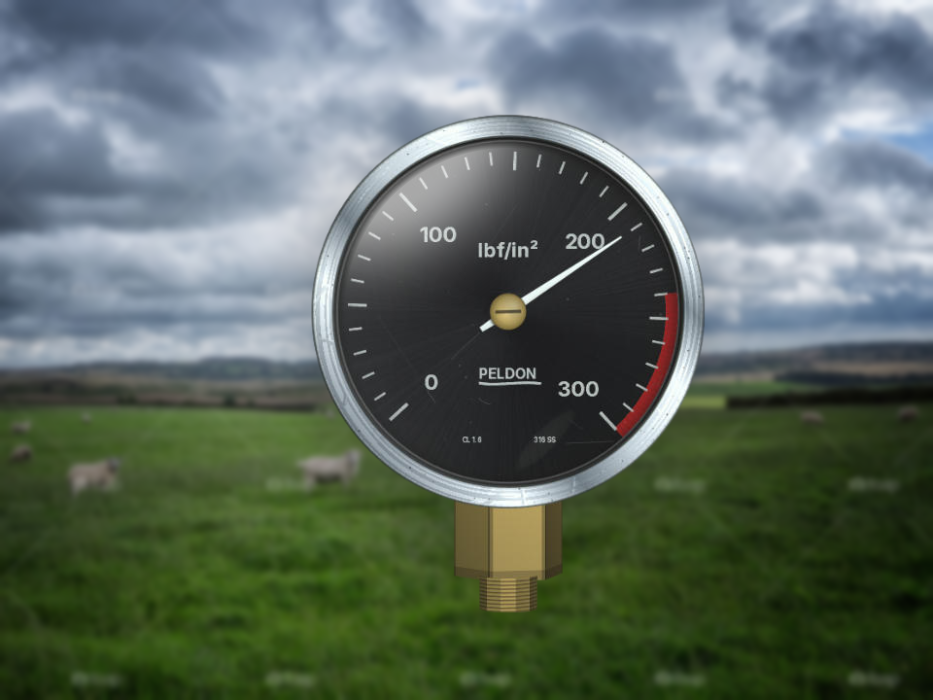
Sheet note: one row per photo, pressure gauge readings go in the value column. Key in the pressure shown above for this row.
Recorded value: 210 psi
